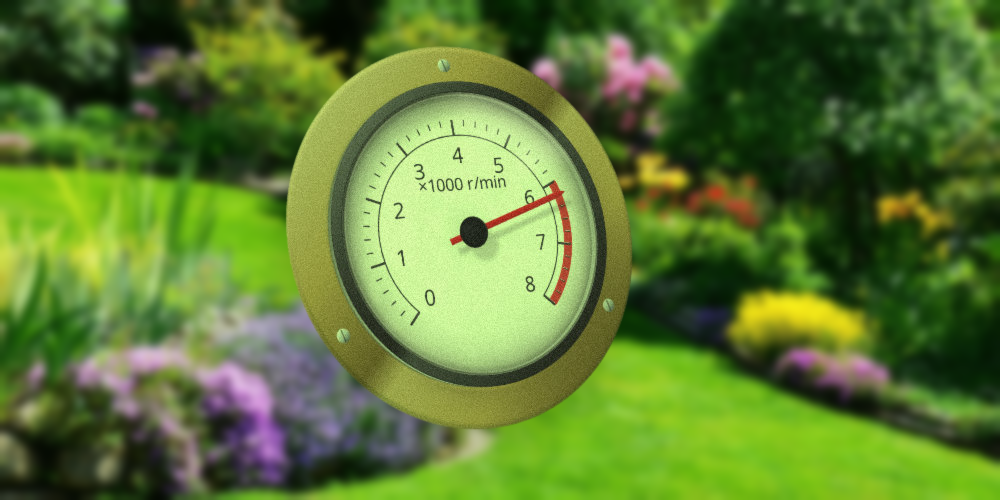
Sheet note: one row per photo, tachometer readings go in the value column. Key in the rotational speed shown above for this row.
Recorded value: 6200 rpm
